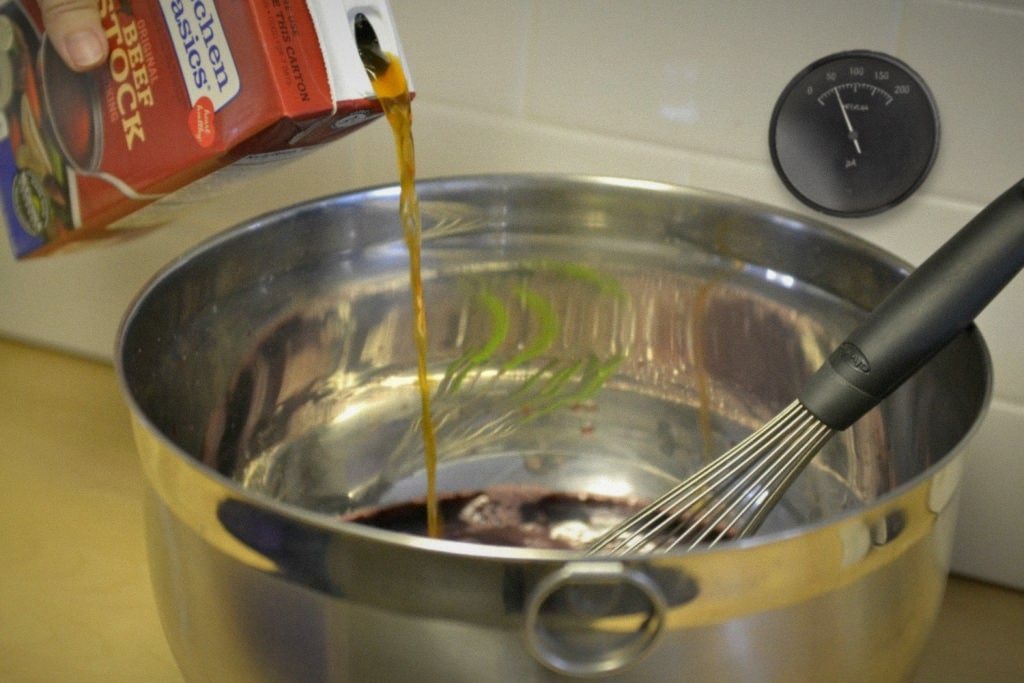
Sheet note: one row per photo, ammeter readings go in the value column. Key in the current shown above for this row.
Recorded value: 50 µA
